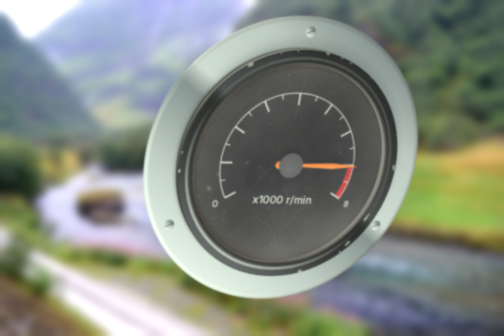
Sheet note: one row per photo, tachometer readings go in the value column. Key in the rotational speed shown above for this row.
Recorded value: 7000 rpm
